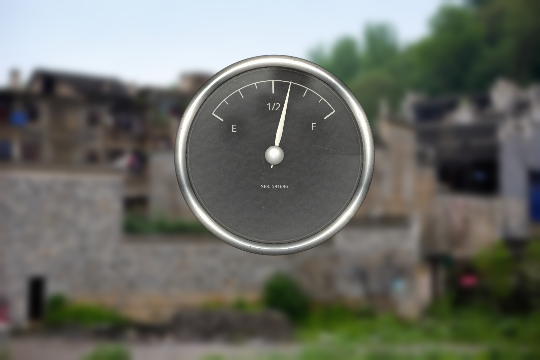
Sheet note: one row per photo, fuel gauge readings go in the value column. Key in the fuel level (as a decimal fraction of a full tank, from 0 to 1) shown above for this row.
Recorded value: 0.625
